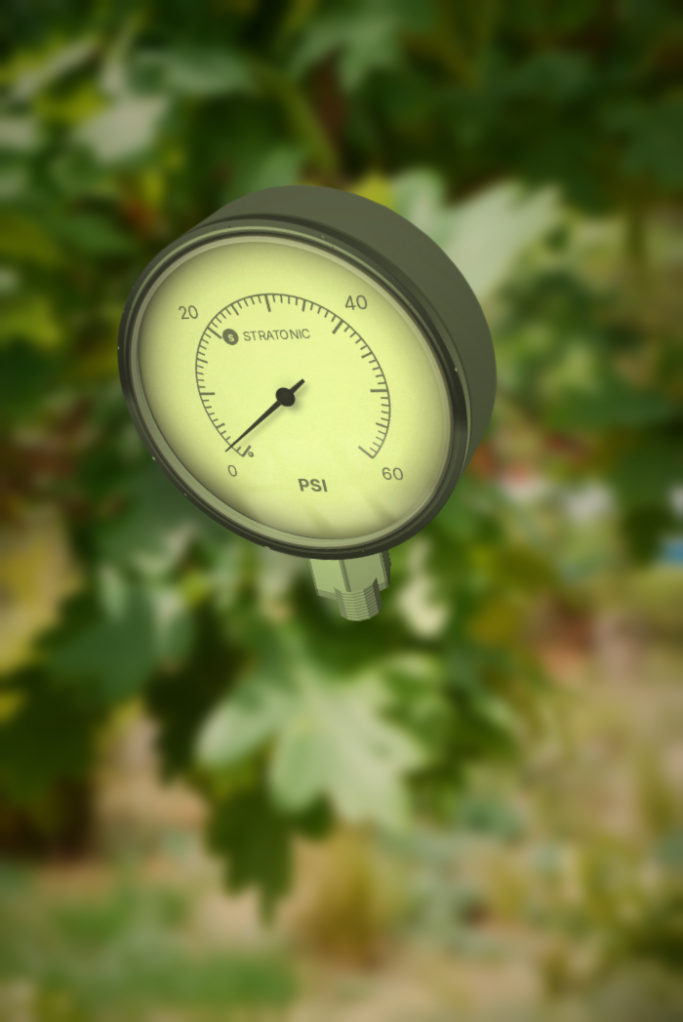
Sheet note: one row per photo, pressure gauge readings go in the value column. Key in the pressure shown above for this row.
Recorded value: 2 psi
